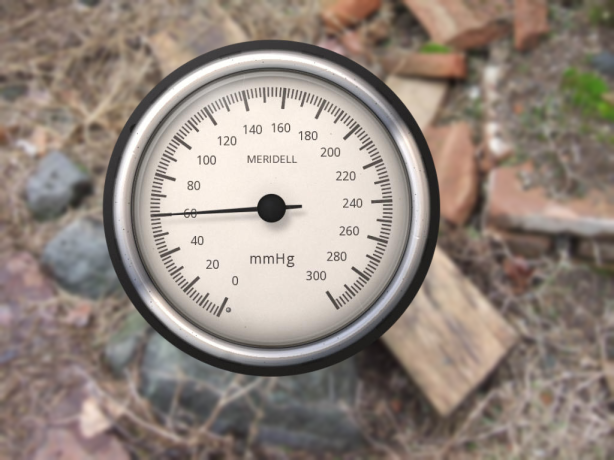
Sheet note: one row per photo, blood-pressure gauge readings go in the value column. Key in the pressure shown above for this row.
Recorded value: 60 mmHg
